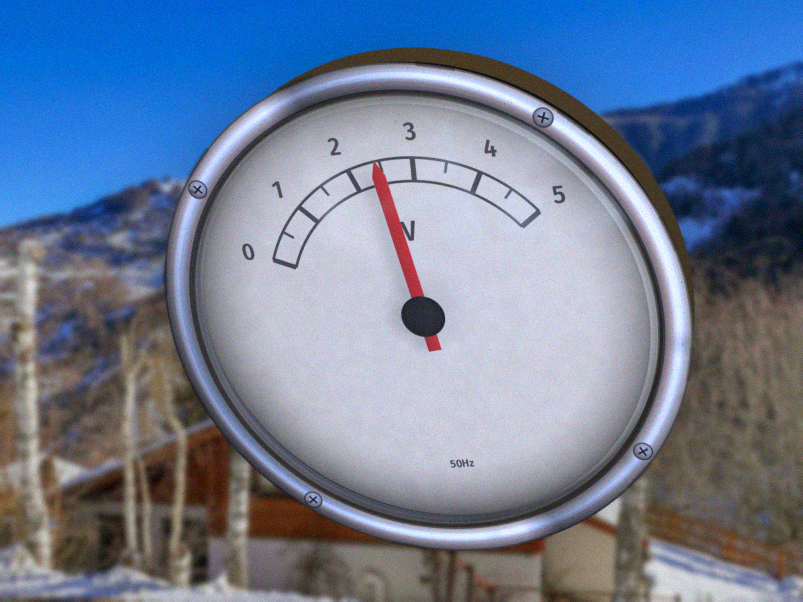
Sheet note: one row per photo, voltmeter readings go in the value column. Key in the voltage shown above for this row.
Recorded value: 2.5 V
